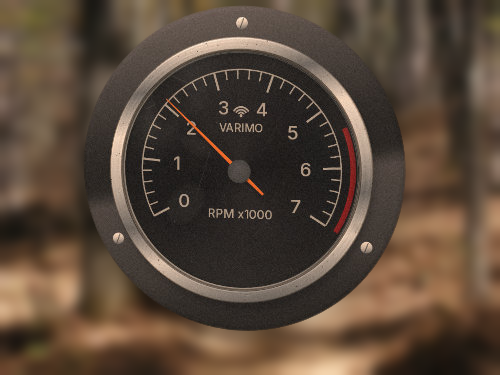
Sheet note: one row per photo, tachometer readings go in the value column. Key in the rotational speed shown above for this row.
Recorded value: 2100 rpm
